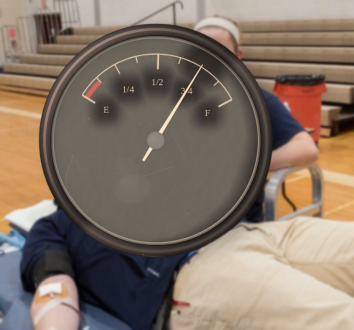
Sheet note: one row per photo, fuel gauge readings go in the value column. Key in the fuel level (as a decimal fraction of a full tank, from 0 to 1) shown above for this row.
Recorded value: 0.75
